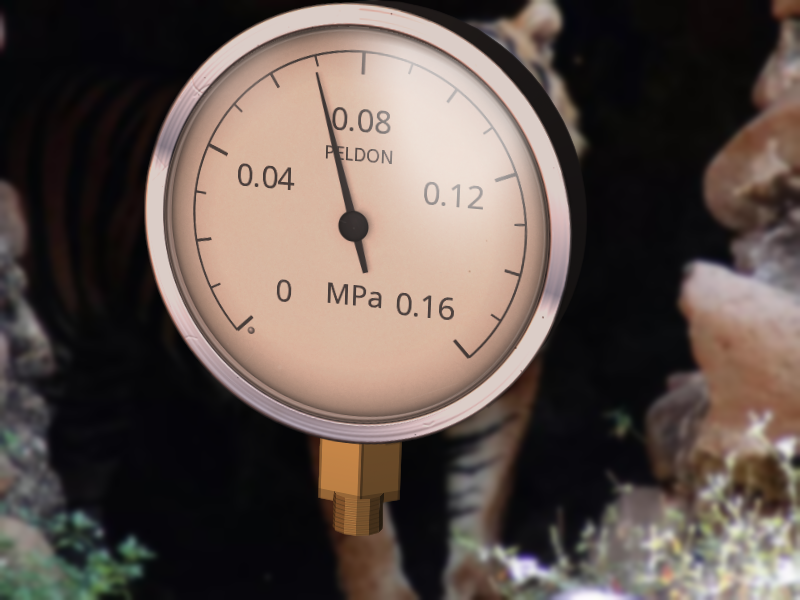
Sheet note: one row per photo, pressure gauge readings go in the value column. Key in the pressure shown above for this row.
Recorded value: 0.07 MPa
